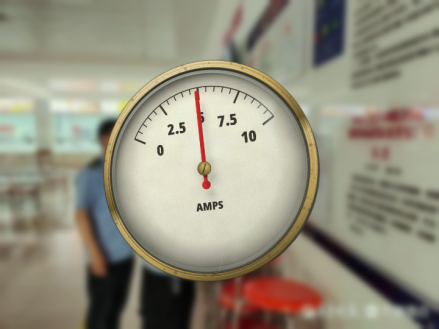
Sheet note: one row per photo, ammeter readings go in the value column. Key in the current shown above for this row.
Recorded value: 5 A
